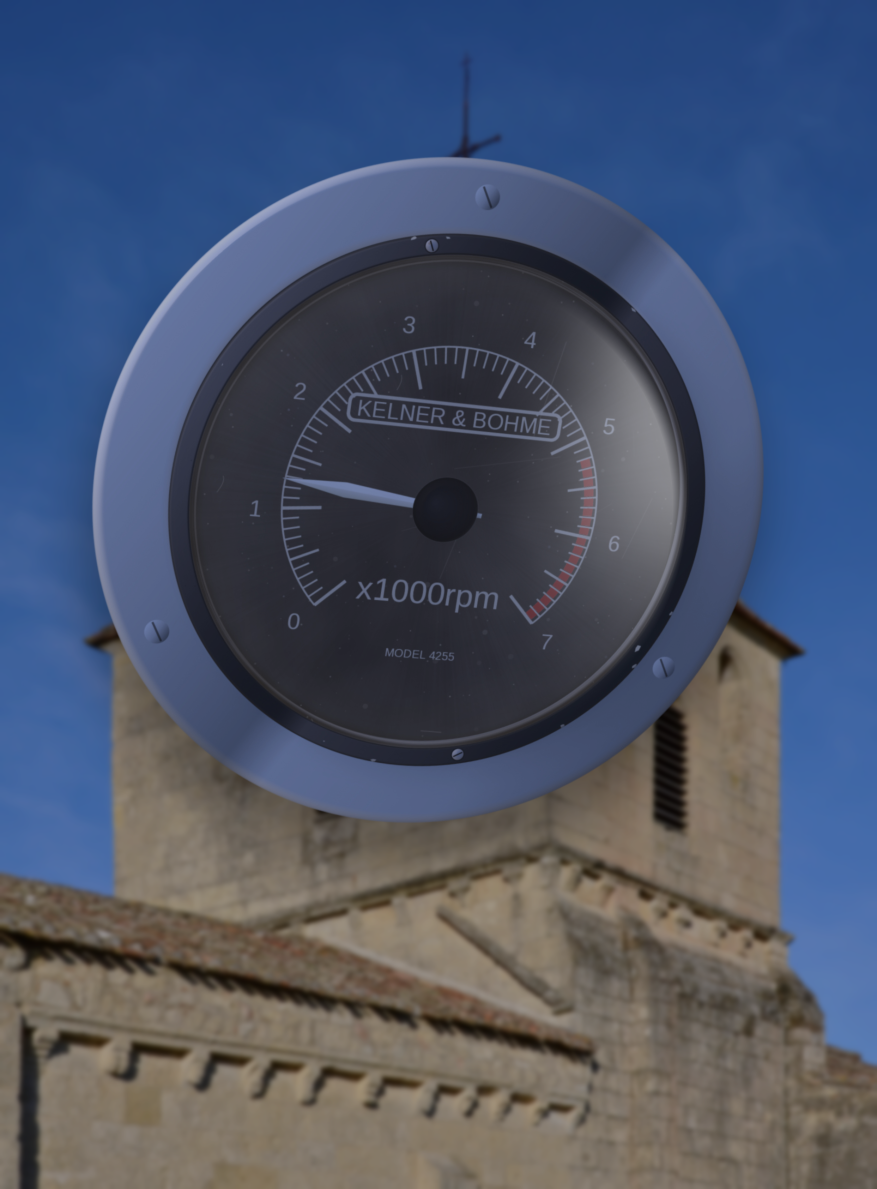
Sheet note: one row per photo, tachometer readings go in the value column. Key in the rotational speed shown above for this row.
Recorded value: 1300 rpm
